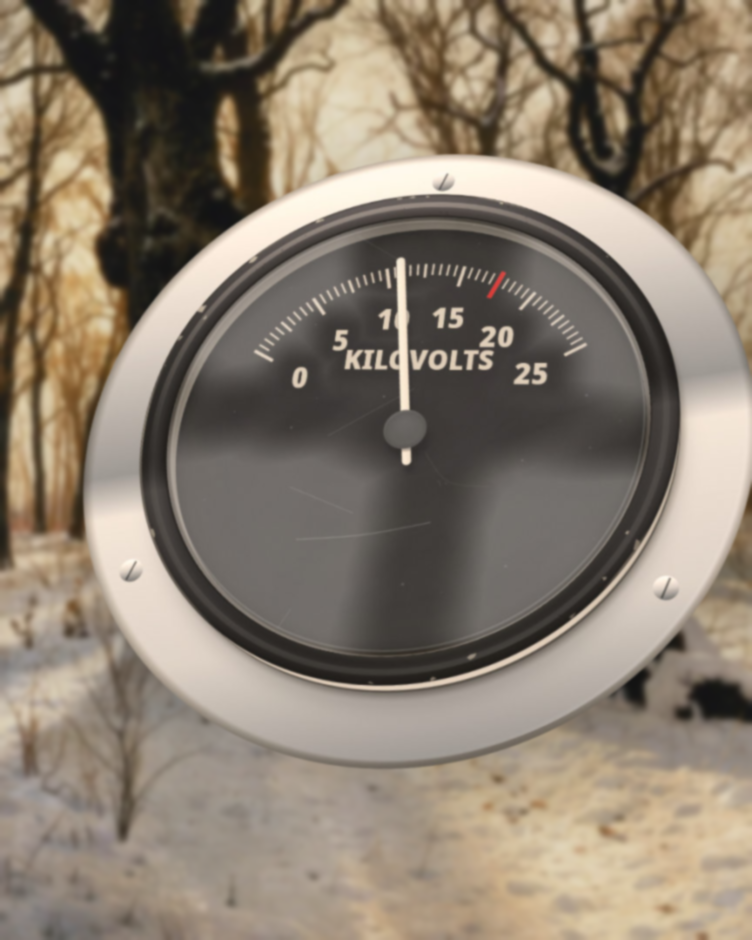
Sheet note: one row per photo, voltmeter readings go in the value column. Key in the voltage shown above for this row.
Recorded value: 11 kV
